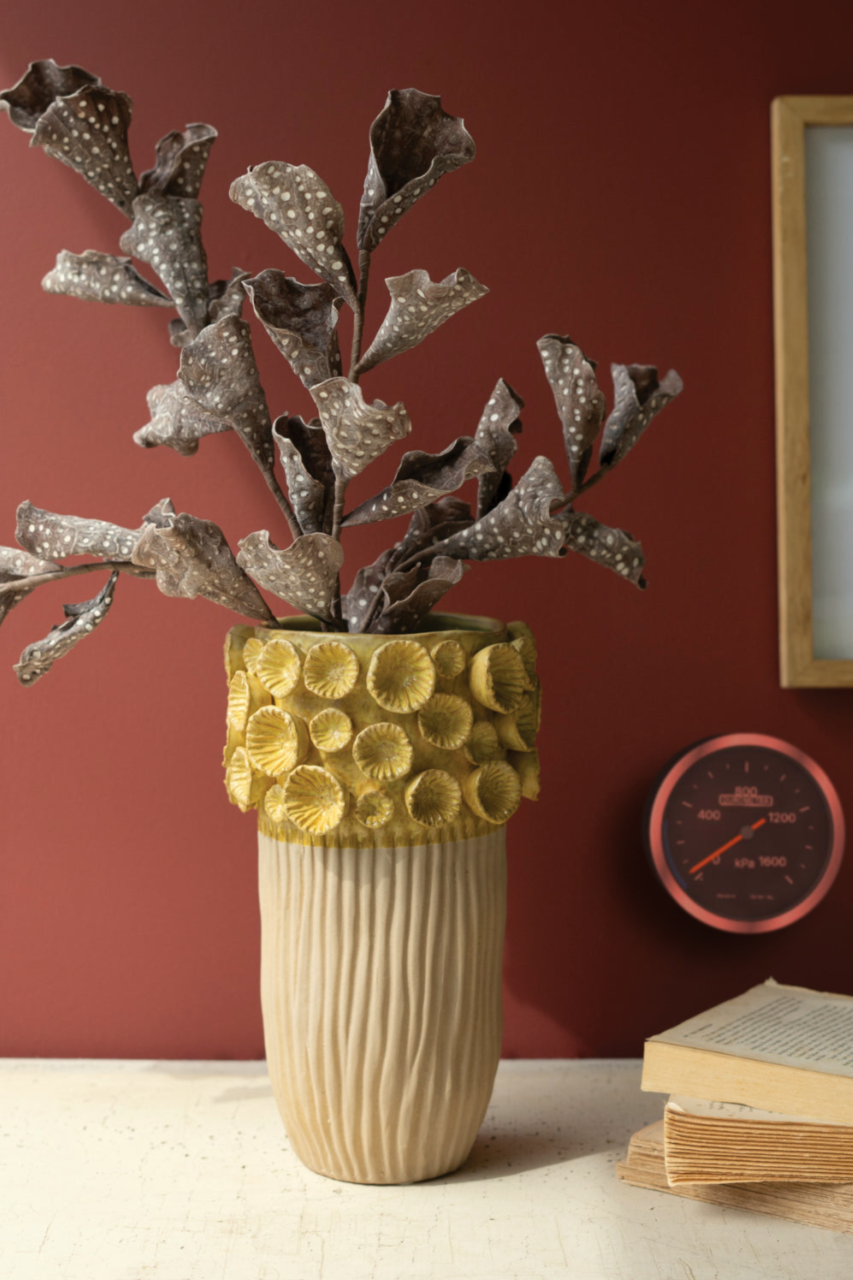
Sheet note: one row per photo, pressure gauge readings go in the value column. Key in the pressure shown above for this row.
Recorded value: 50 kPa
